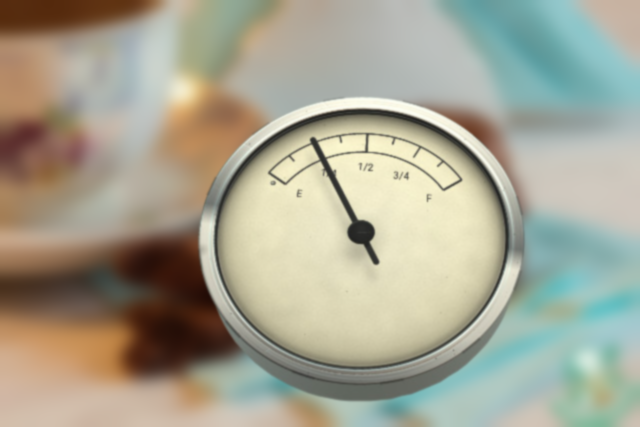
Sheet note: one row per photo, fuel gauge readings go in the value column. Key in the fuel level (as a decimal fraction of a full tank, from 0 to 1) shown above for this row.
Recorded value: 0.25
